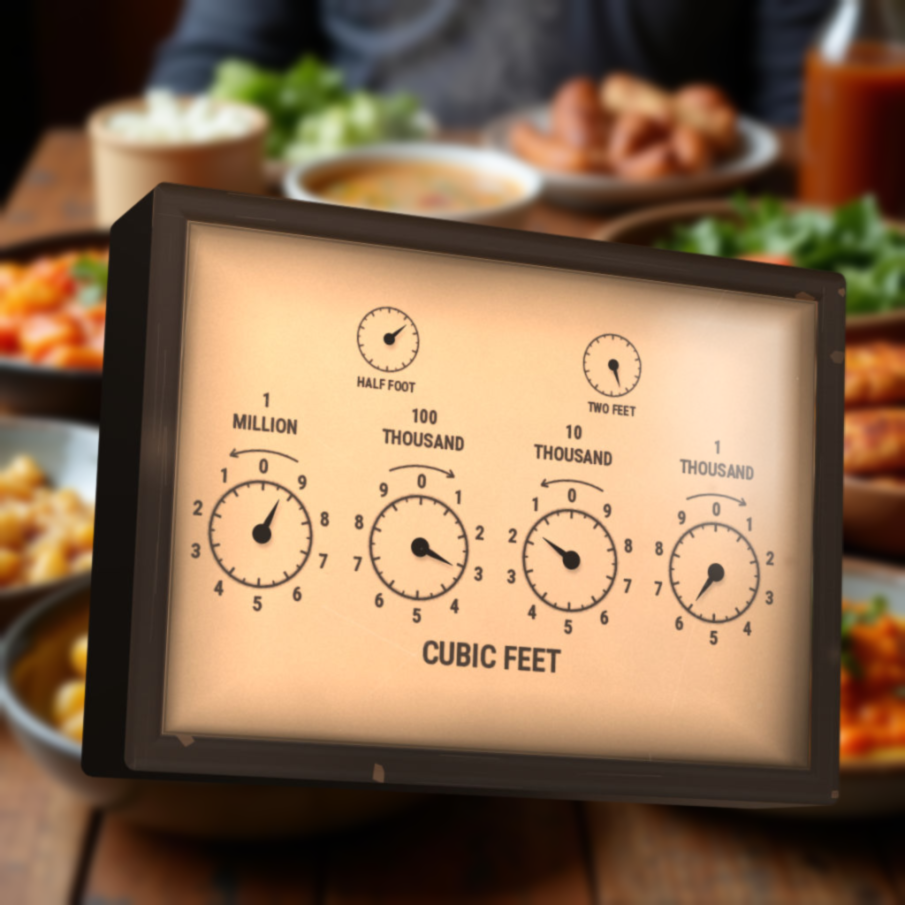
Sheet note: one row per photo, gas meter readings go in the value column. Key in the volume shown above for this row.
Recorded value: 931600 ft³
